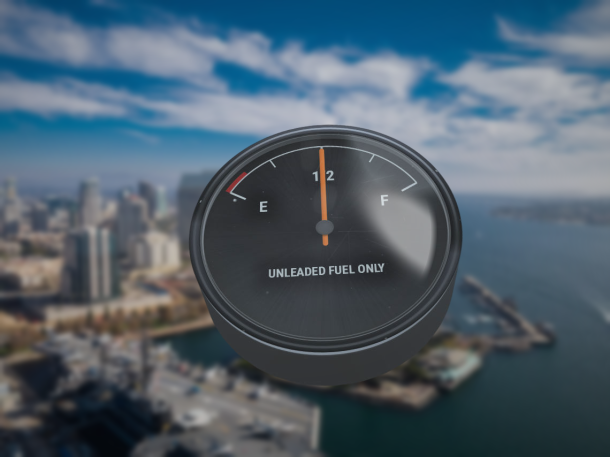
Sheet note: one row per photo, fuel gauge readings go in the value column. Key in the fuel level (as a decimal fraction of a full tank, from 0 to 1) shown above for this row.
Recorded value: 0.5
